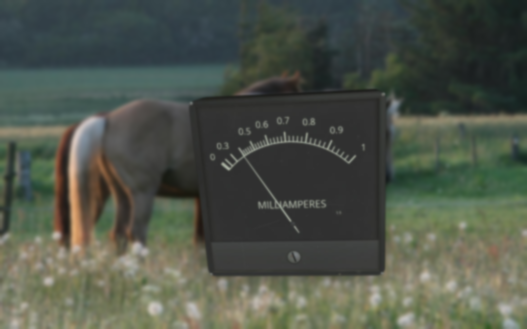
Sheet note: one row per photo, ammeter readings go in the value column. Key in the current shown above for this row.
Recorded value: 0.4 mA
